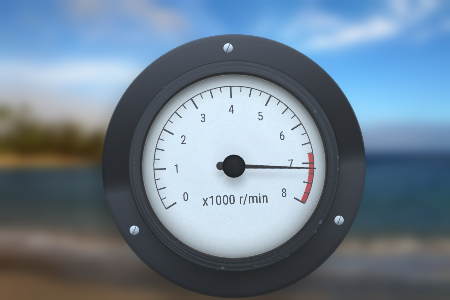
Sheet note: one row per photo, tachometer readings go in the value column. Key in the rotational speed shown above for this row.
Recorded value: 7125 rpm
